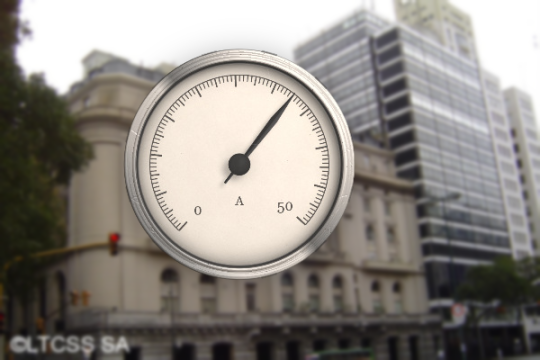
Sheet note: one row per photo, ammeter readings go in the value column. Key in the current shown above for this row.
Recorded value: 32.5 A
